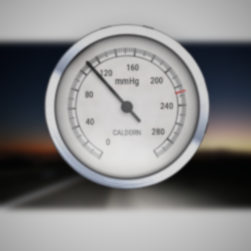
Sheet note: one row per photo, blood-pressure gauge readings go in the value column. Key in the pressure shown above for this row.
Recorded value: 110 mmHg
